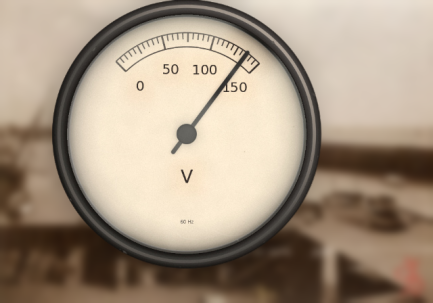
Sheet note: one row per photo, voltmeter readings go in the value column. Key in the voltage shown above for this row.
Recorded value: 135 V
